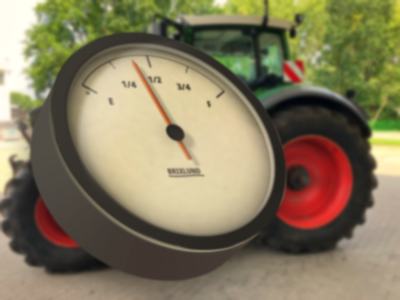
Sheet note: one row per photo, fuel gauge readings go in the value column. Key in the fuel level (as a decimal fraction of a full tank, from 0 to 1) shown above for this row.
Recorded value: 0.375
